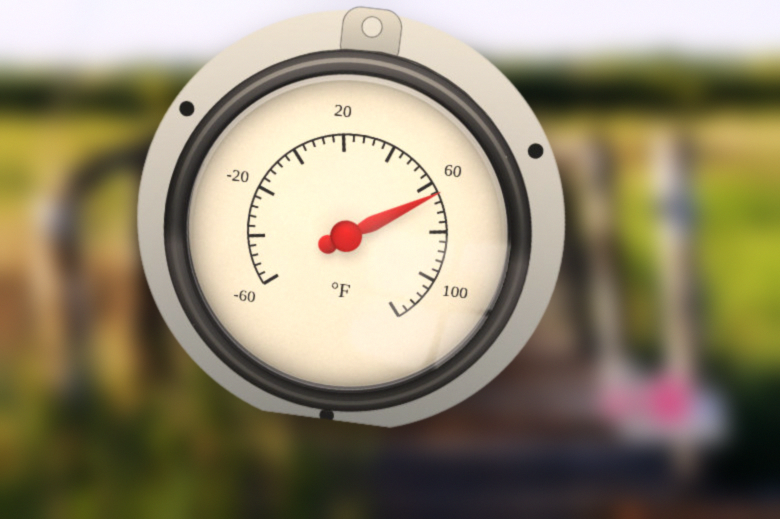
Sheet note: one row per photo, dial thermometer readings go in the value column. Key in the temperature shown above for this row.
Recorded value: 64 °F
